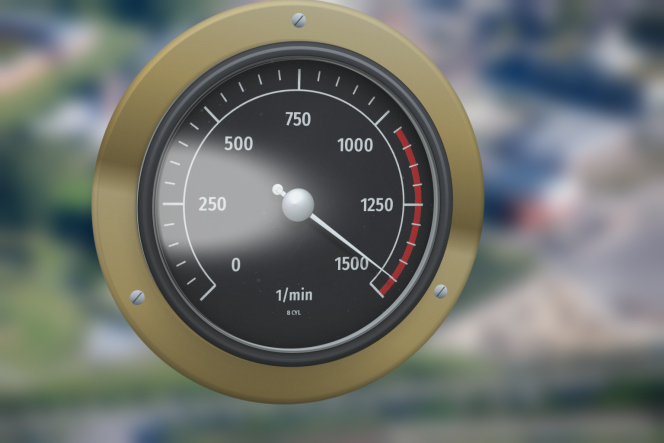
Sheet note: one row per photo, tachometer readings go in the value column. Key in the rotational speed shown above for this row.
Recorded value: 1450 rpm
